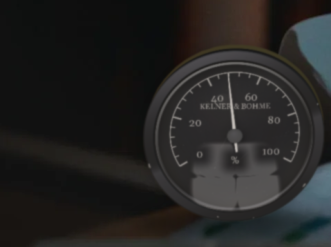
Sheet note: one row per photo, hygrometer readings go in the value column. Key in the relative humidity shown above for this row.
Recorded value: 48 %
